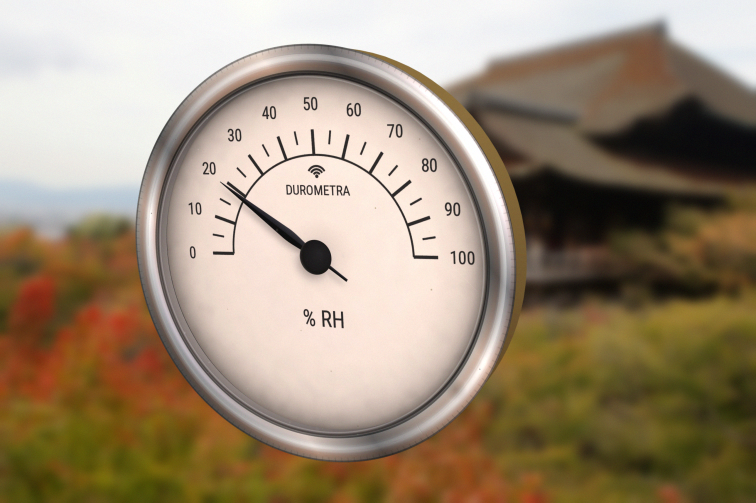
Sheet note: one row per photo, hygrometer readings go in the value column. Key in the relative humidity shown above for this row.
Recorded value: 20 %
